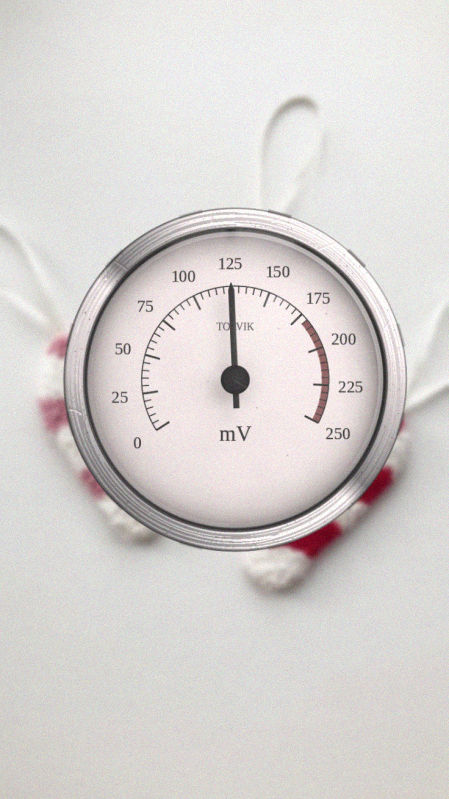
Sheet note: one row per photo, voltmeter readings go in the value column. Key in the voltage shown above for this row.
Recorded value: 125 mV
